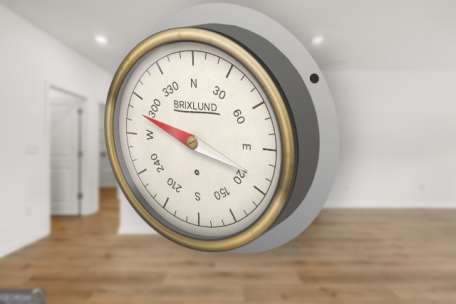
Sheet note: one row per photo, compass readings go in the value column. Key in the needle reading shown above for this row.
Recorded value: 290 °
